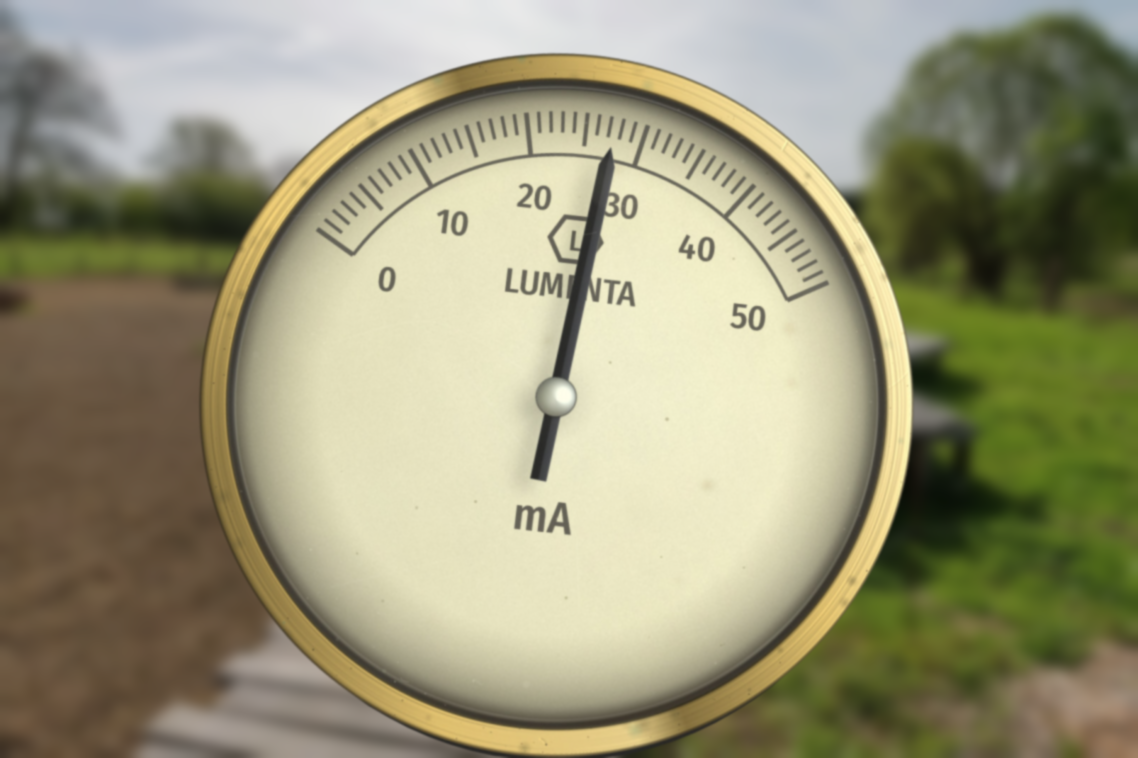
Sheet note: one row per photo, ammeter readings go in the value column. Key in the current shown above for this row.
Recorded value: 27.5 mA
